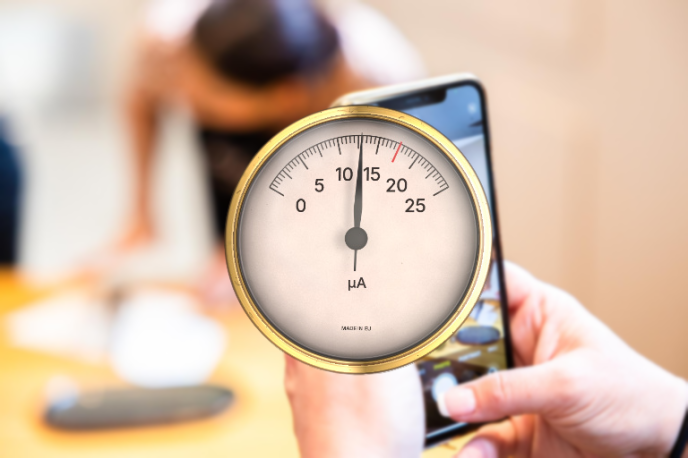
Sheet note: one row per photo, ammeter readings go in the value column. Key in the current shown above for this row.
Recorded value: 13 µA
